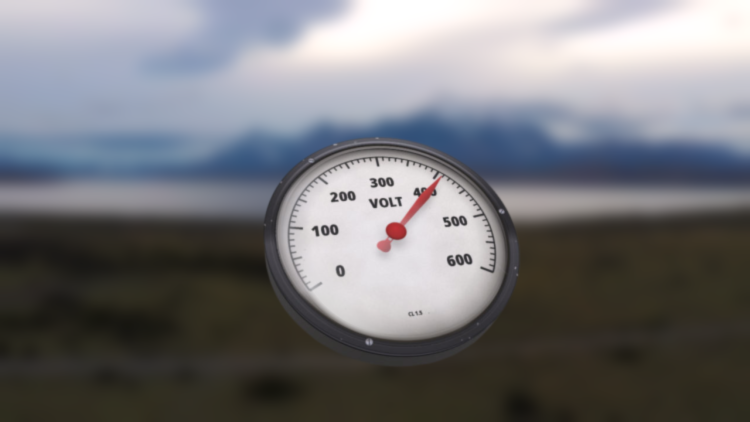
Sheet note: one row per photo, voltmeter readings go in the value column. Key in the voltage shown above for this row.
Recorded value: 410 V
